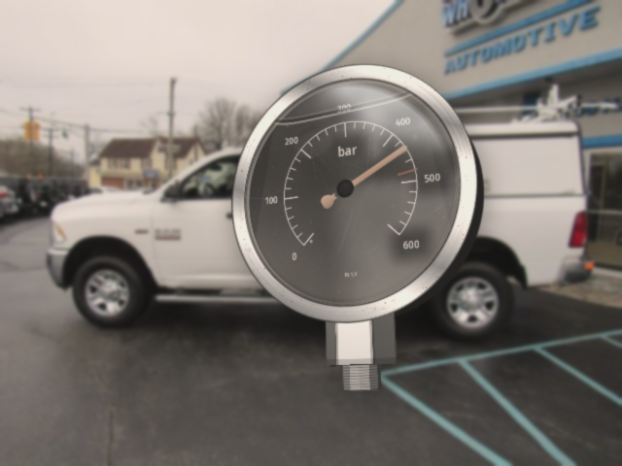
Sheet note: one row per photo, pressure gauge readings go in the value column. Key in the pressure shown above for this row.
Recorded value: 440 bar
